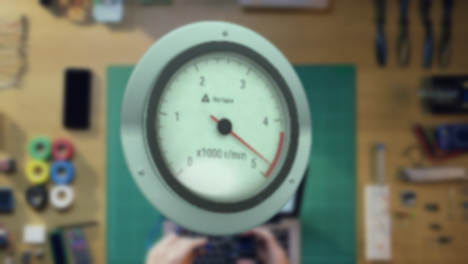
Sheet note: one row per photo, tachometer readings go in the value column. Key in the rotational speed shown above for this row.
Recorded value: 4800 rpm
